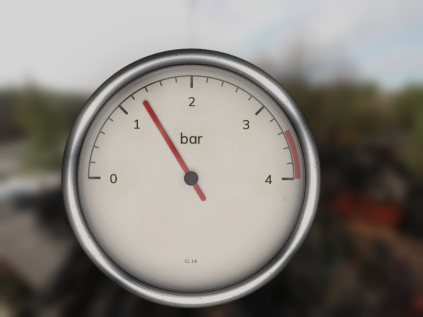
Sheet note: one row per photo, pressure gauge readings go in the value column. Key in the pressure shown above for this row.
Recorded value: 1.3 bar
